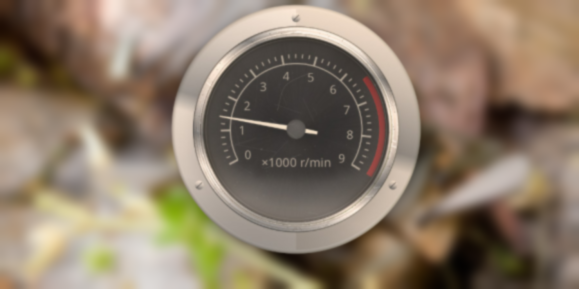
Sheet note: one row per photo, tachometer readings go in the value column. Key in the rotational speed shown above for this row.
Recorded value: 1400 rpm
